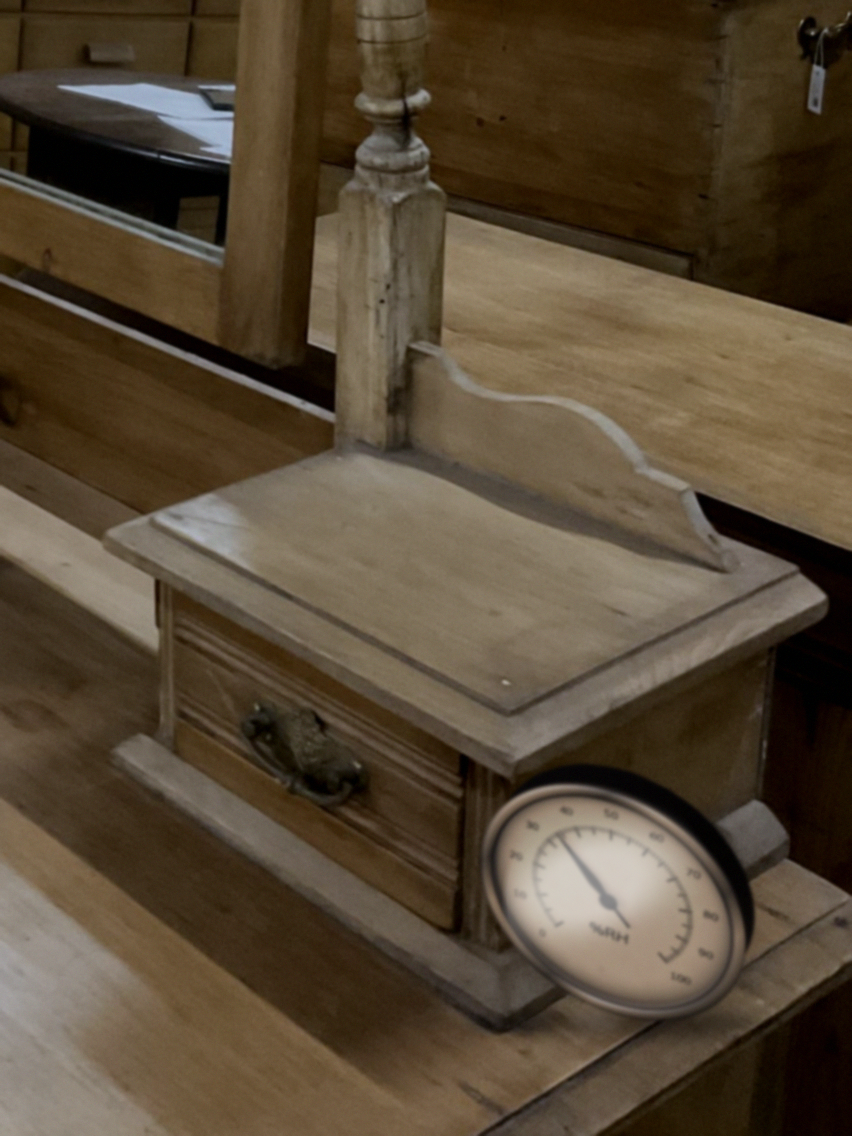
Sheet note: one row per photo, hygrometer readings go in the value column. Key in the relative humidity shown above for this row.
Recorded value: 35 %
